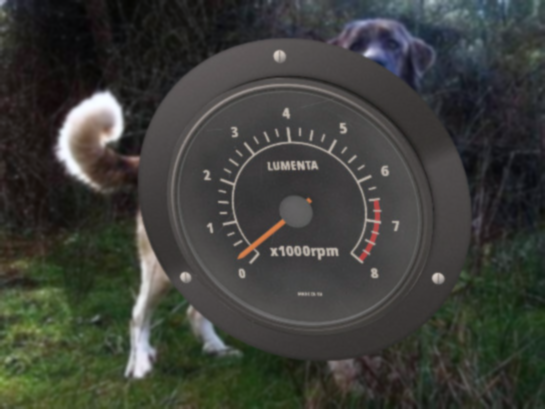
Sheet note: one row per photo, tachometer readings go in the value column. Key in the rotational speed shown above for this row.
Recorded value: 250 rpm
